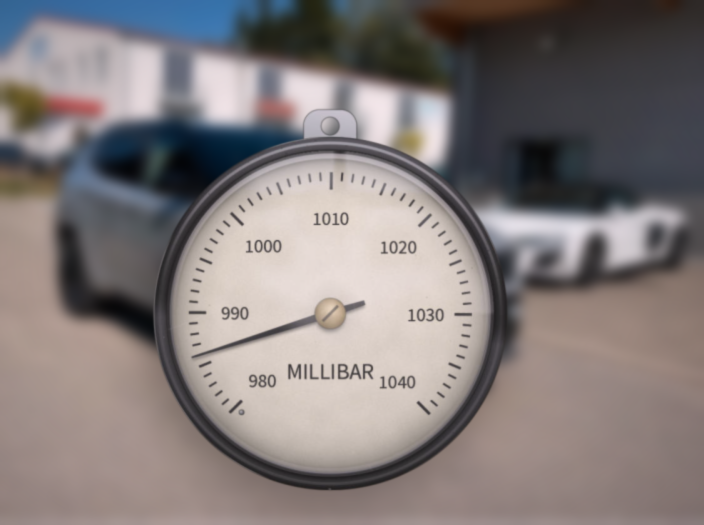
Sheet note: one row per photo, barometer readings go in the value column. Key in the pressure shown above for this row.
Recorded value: 986 mbar
